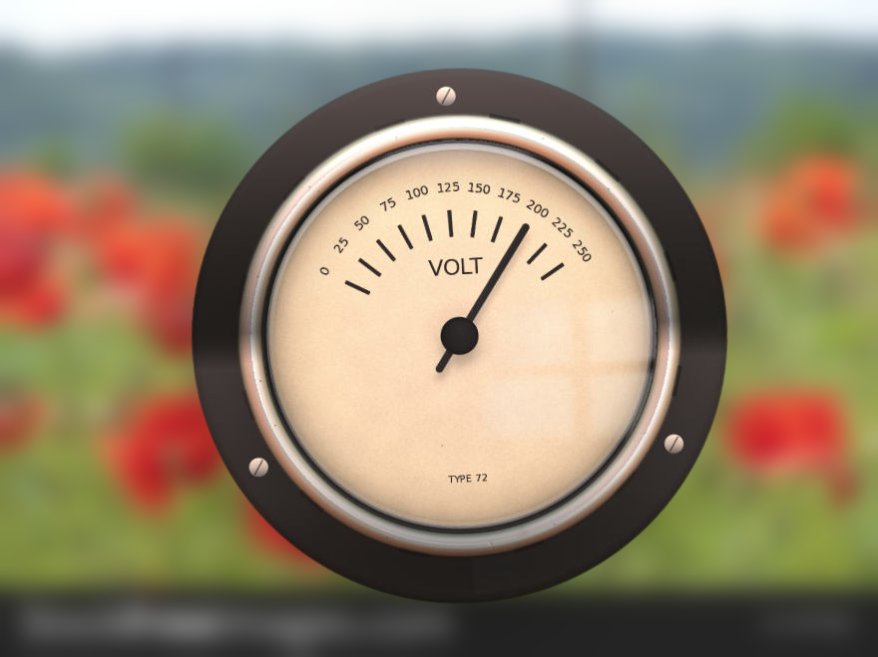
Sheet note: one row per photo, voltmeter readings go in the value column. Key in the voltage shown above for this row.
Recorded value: 200 V
